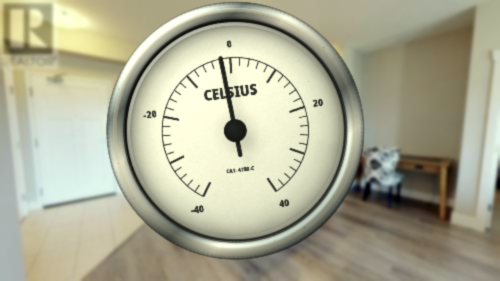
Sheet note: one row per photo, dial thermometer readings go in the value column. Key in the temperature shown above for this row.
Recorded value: -2 °C
